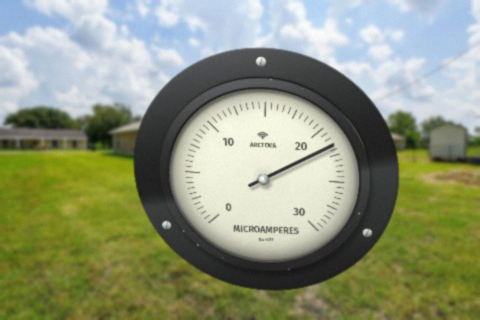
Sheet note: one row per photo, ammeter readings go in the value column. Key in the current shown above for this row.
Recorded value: 21.5 µA
